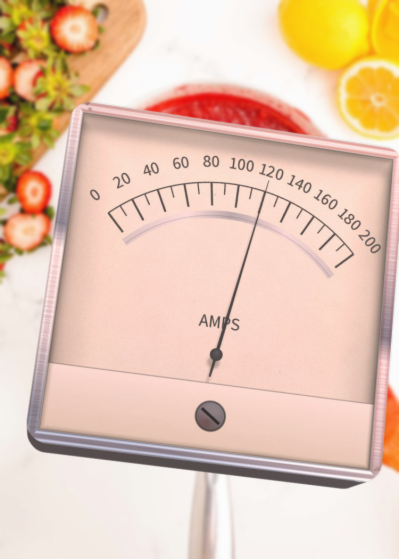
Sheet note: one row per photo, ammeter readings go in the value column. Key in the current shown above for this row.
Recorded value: 120 A
